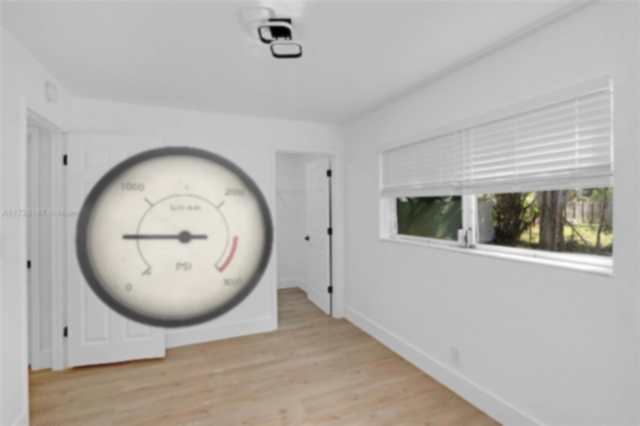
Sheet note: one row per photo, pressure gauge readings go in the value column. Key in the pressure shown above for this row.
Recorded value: 500 psi
